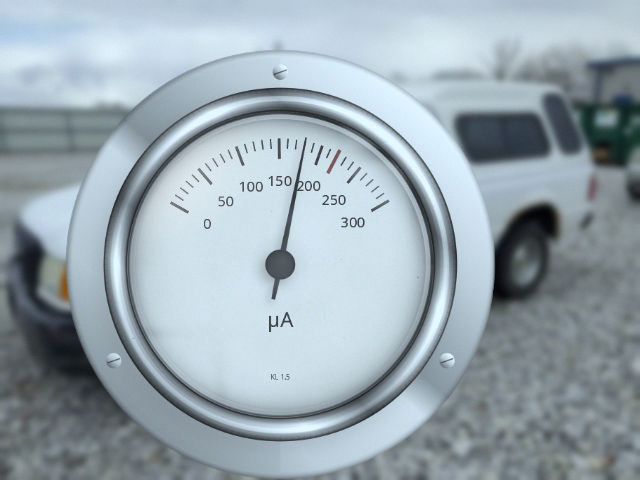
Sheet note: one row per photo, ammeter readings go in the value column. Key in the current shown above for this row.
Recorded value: 180 µA
